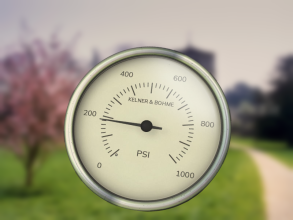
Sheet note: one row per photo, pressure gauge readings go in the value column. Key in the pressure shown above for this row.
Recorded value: 180 psi
